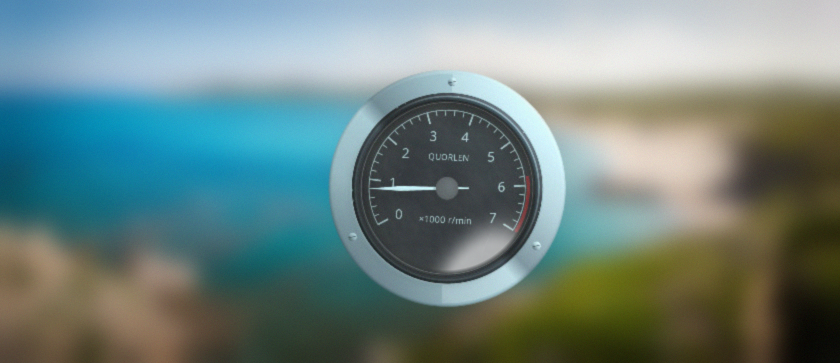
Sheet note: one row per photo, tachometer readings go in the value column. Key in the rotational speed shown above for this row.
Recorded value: 800 rpm
